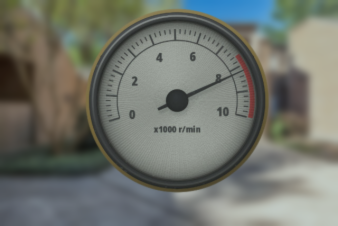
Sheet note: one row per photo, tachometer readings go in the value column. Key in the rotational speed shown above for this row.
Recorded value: 8200 rpm
